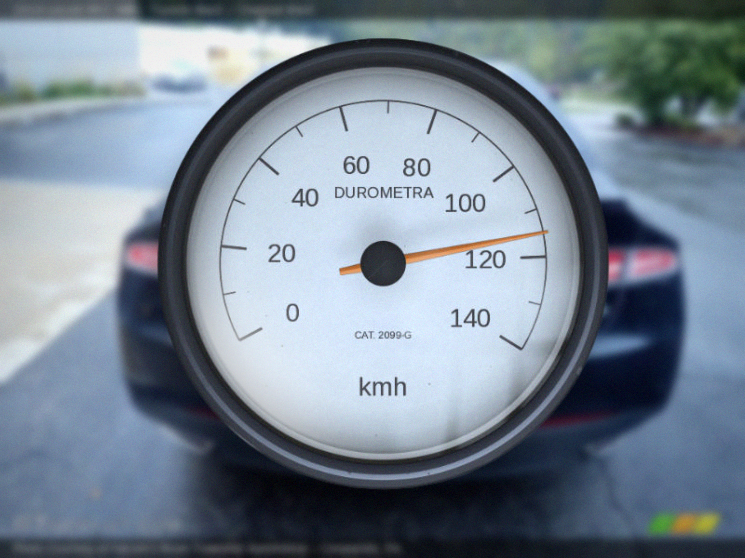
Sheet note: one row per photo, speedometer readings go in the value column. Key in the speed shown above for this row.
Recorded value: 115 km/h
